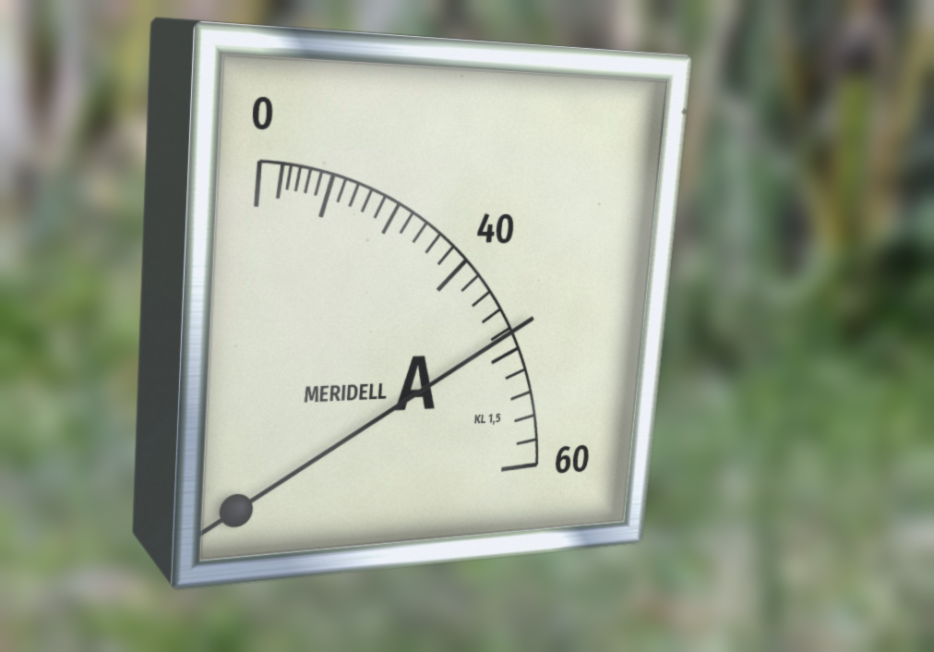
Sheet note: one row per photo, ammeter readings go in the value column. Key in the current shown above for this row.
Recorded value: 48 A
